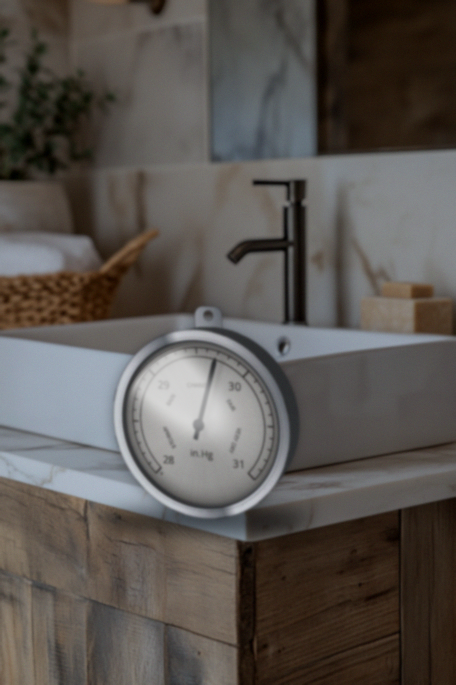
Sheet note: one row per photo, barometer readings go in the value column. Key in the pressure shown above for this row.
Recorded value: 29.7 inHg
